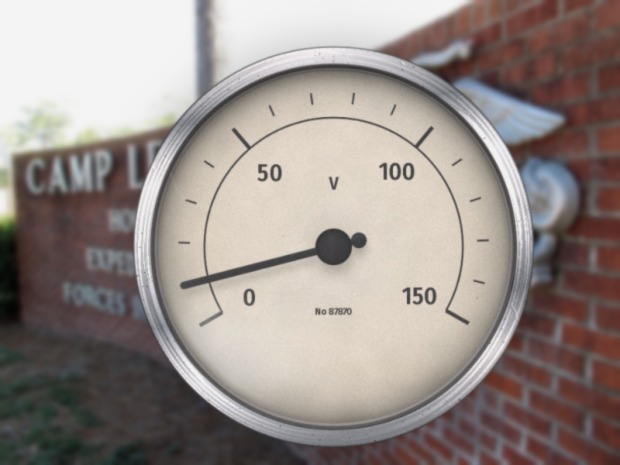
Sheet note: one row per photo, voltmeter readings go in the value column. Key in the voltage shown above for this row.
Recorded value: 10 V
